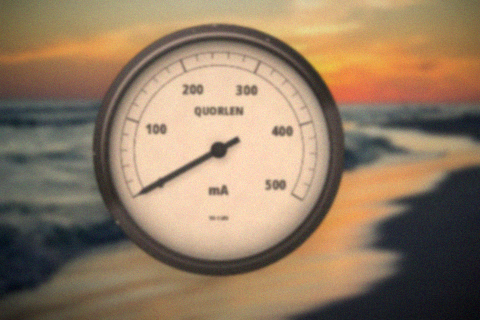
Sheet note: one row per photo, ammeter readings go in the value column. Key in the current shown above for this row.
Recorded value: 0 mA
